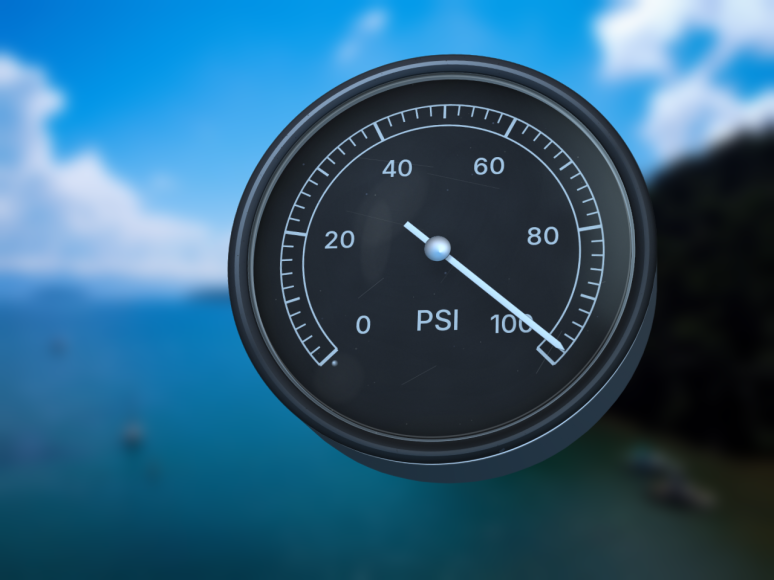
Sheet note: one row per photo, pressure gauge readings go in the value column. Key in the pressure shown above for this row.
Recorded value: 98 psi
